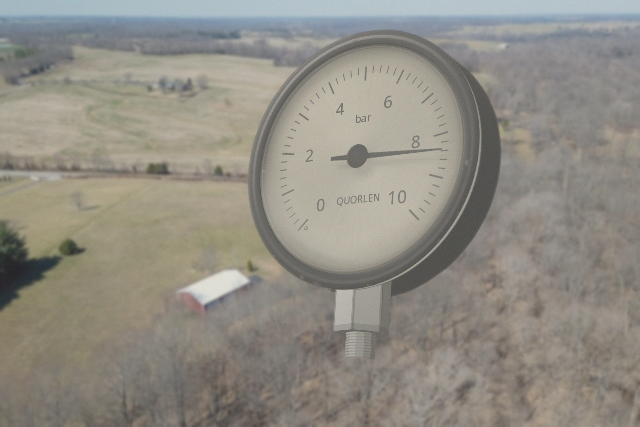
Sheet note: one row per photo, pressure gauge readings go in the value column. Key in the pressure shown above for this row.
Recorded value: 8.4 bar
